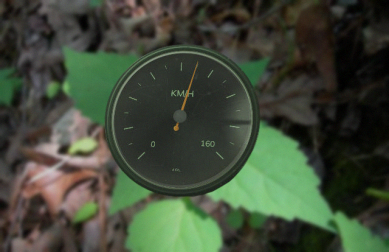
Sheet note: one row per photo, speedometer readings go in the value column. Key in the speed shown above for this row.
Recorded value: 90 km/h
